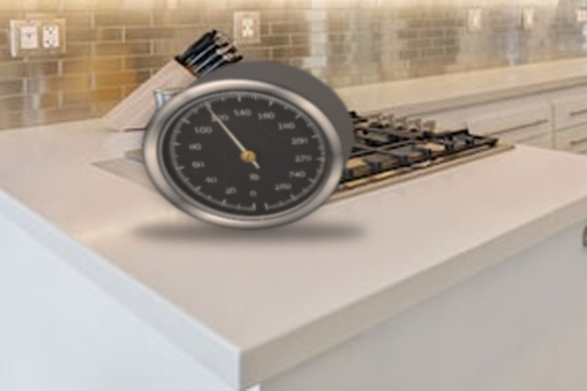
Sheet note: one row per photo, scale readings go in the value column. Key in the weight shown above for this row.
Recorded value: 120 lb
